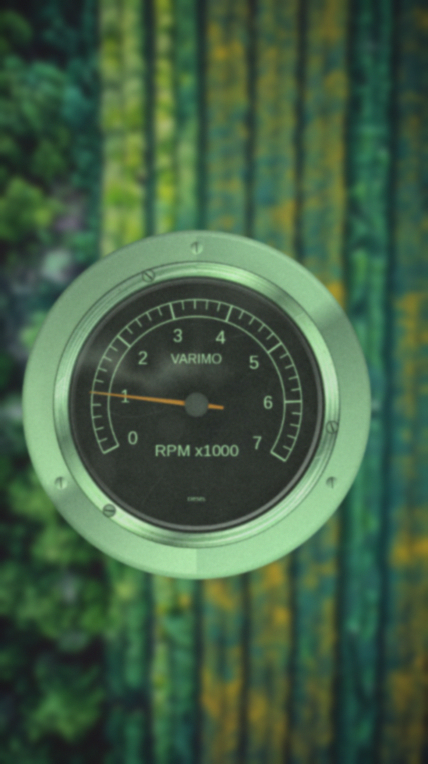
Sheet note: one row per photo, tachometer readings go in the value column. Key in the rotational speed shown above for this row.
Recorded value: 1000 rpm
